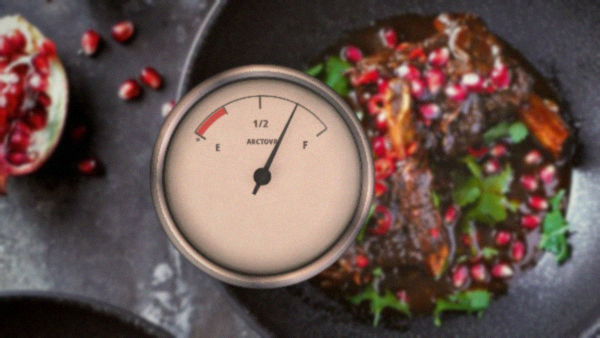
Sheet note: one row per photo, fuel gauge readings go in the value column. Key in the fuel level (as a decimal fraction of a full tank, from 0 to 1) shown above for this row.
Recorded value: 0.75
